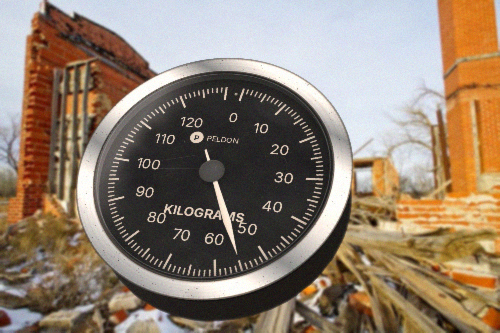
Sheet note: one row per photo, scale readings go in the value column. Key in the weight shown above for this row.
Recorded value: 55 kg
